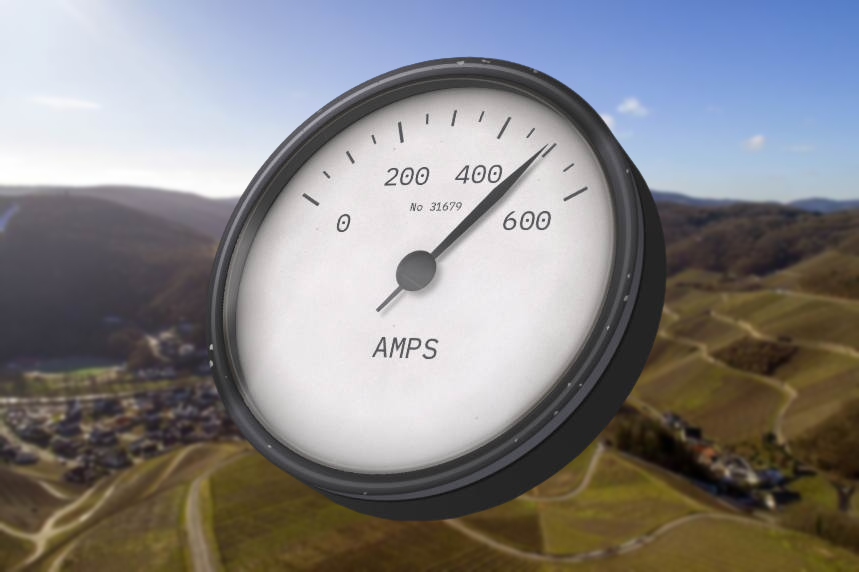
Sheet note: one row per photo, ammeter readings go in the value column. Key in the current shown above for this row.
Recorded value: 500 A
